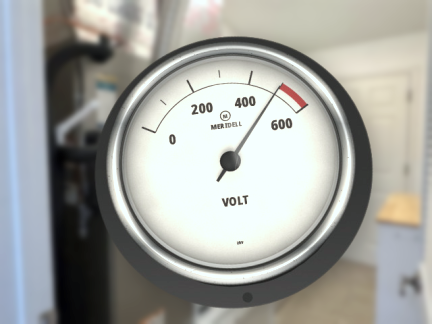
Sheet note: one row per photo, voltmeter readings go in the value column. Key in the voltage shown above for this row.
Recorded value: 500 V
